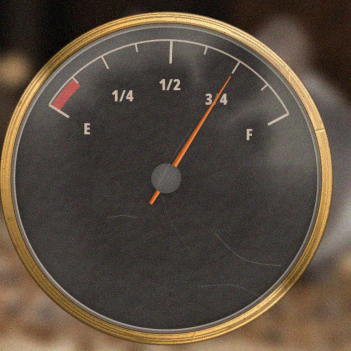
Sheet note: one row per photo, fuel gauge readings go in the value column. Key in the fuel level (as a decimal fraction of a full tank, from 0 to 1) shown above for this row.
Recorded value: 0.75
